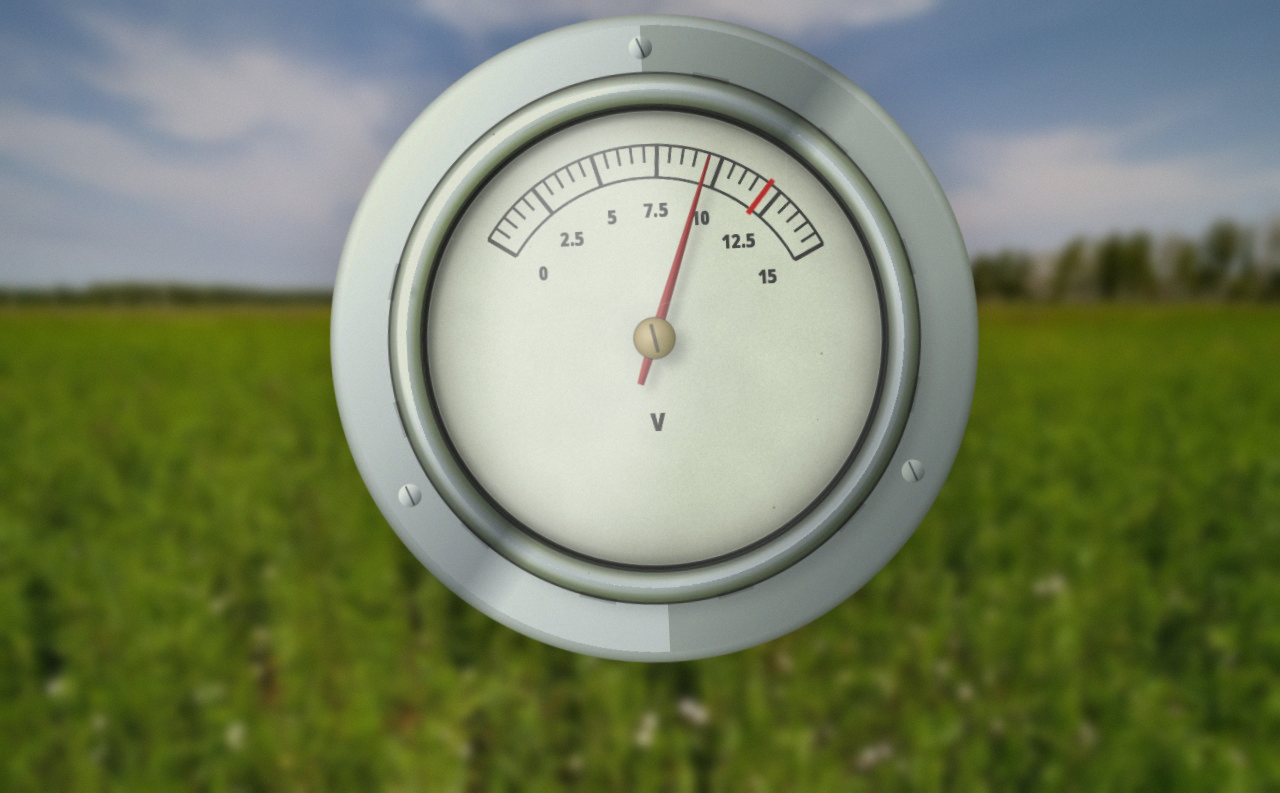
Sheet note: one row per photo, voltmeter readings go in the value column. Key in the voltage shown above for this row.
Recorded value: 9.5 V
